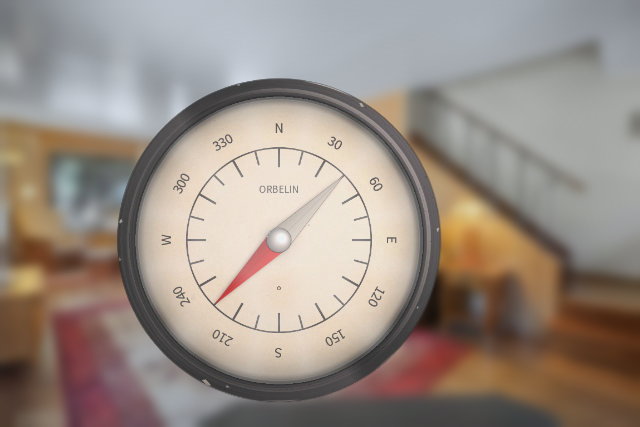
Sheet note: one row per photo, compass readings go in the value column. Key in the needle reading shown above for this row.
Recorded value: 225 °
